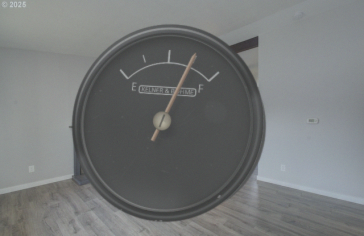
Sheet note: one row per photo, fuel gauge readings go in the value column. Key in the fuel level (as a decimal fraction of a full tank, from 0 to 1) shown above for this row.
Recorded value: 0.75
